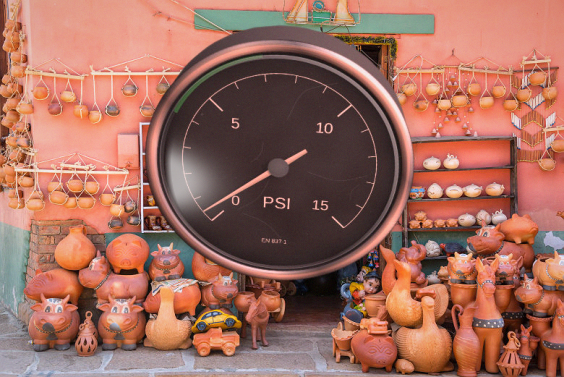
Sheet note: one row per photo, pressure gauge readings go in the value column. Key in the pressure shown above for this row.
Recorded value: 0.5 psi
